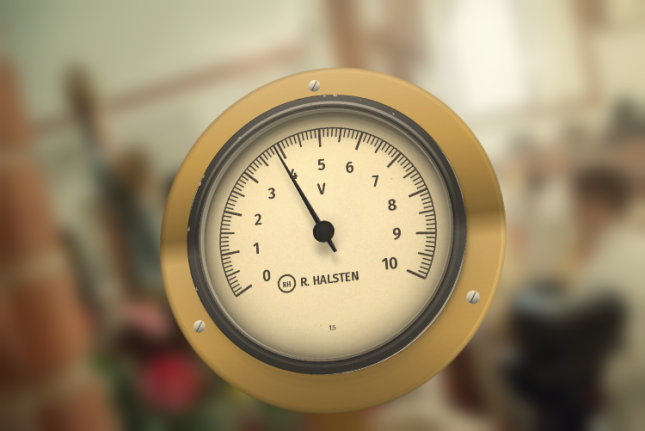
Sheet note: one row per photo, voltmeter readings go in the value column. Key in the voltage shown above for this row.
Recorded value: 3.9 V
